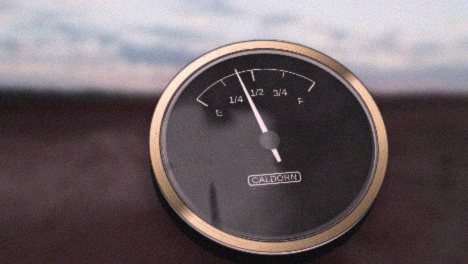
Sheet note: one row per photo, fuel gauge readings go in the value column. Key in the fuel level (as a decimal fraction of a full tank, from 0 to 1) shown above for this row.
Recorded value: 0.375
